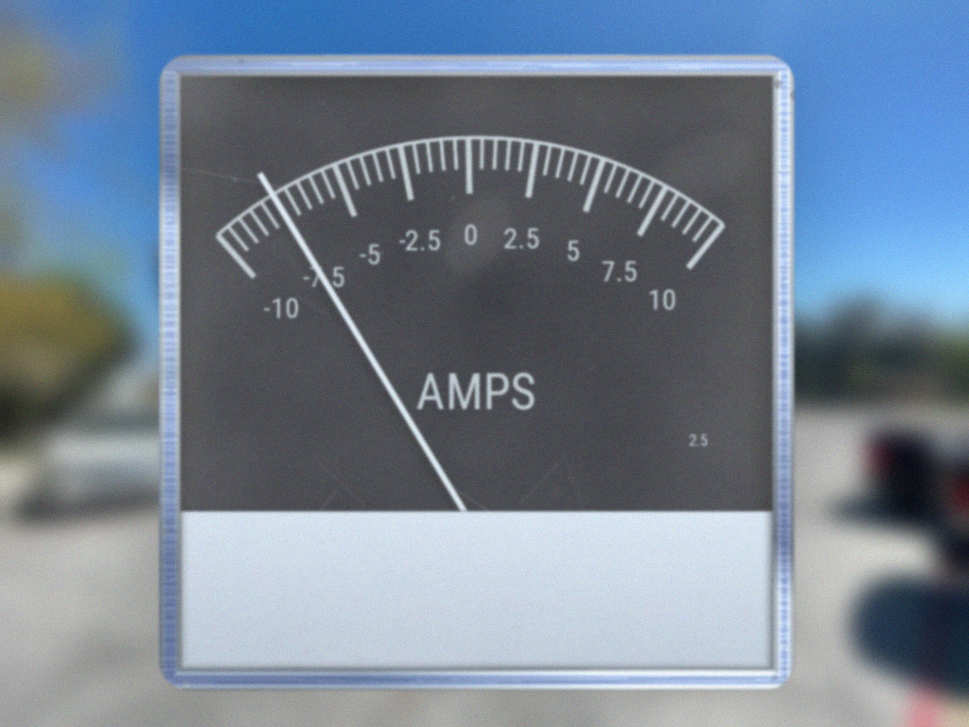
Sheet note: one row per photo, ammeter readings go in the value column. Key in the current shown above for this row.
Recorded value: -7.5 A
